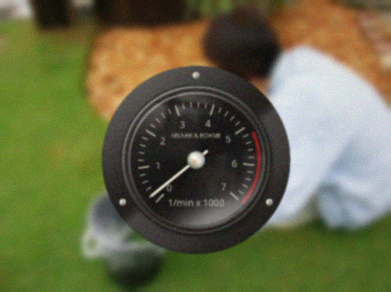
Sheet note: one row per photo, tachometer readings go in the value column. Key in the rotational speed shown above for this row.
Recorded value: 200 rpm
